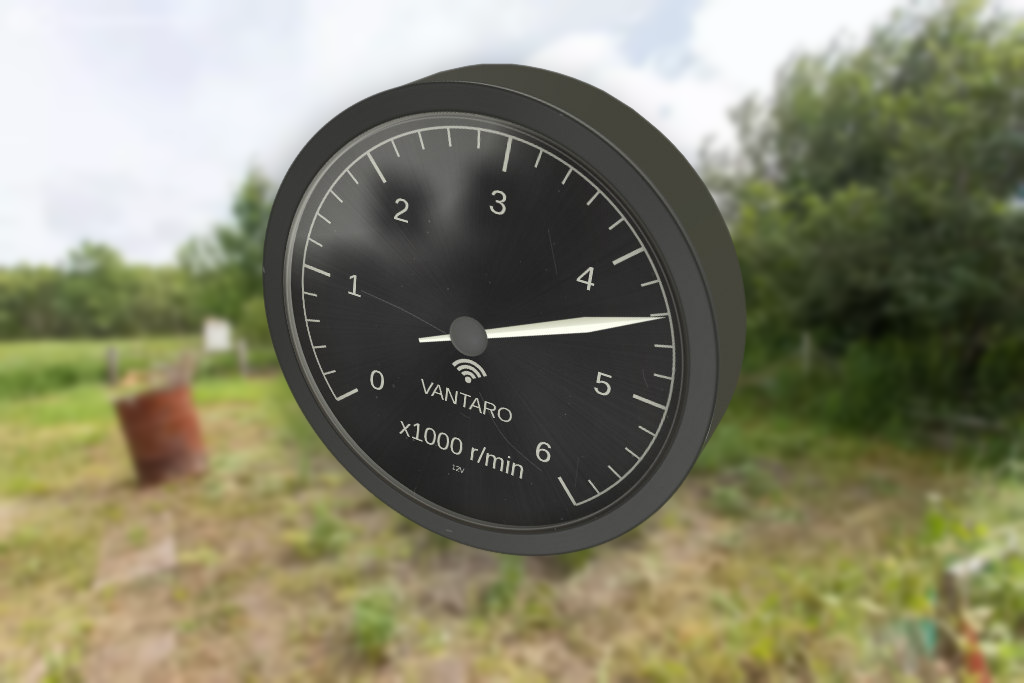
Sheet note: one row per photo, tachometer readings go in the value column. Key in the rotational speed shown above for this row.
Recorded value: 4400 rpm
